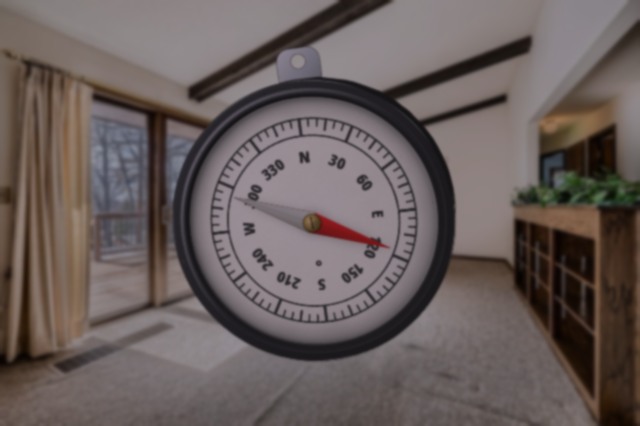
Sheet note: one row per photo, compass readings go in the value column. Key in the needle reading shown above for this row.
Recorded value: 115 °
